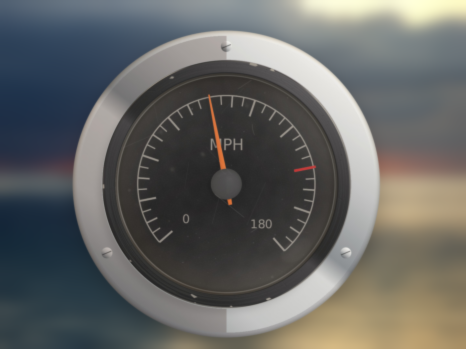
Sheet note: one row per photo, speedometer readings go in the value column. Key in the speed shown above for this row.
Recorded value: 80 mph
